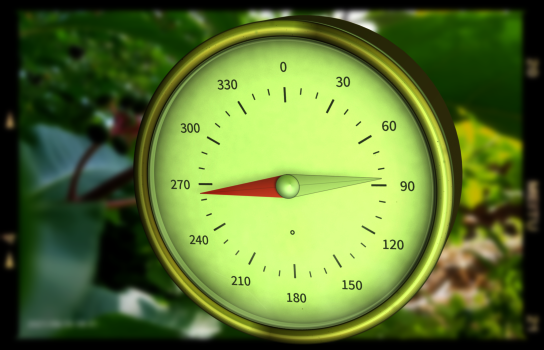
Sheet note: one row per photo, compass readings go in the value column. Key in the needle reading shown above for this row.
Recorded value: 265 °
